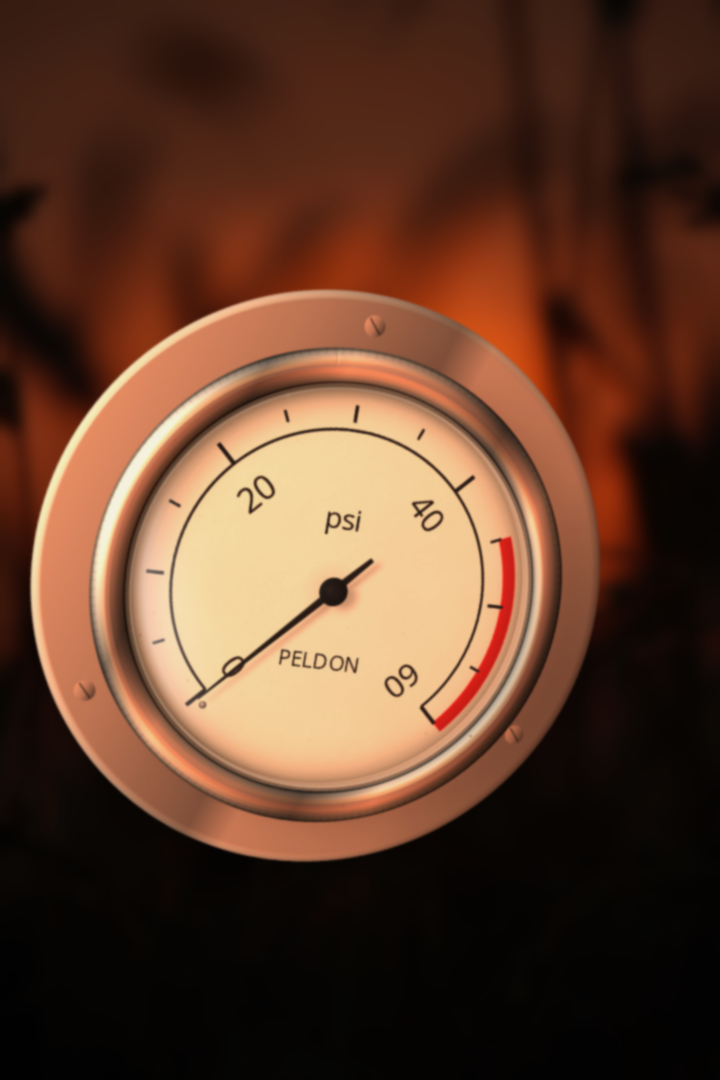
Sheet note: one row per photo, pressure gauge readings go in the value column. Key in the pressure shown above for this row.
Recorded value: 0 psi
